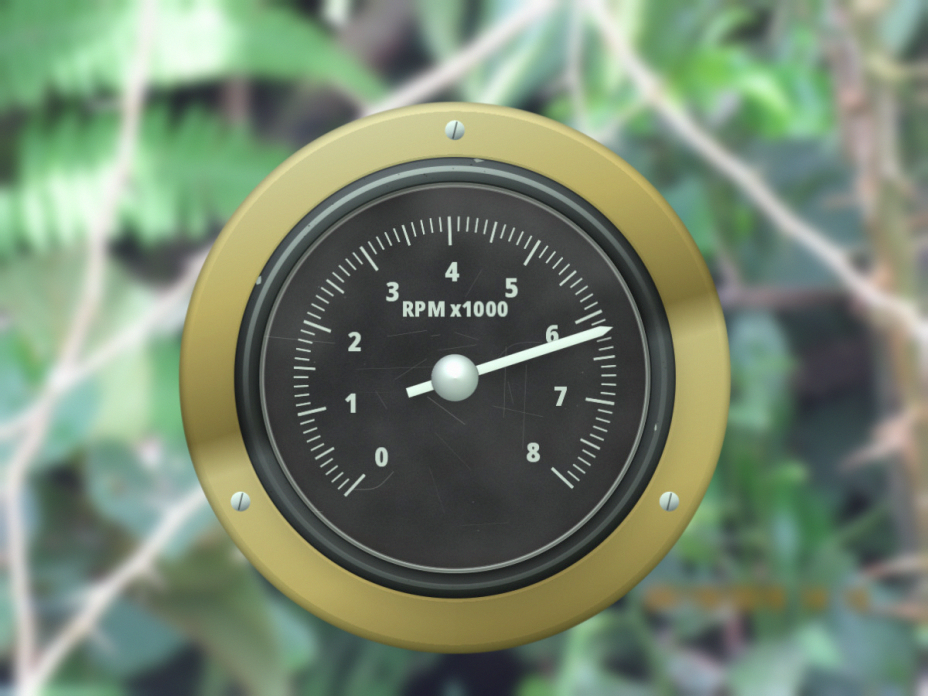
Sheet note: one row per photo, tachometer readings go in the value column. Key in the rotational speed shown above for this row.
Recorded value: 6200 rpm
